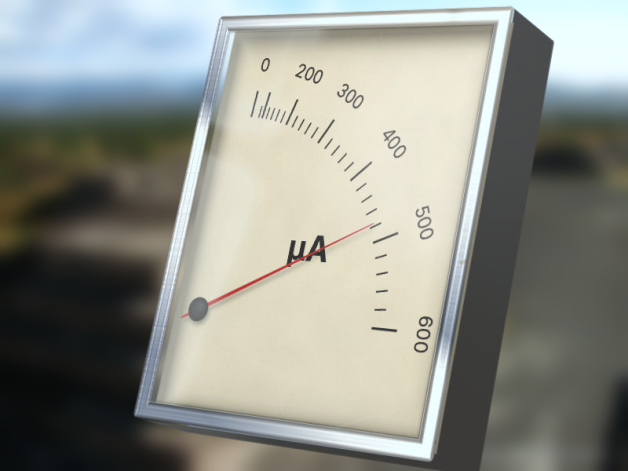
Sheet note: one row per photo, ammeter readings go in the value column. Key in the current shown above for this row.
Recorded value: 480 µA
